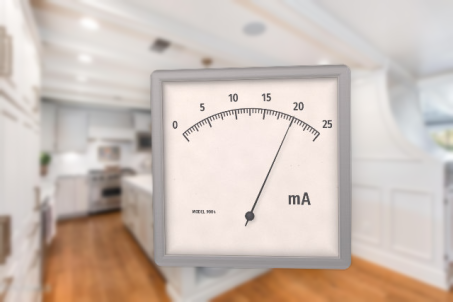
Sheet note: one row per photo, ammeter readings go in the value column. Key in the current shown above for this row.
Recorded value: 20 mA
